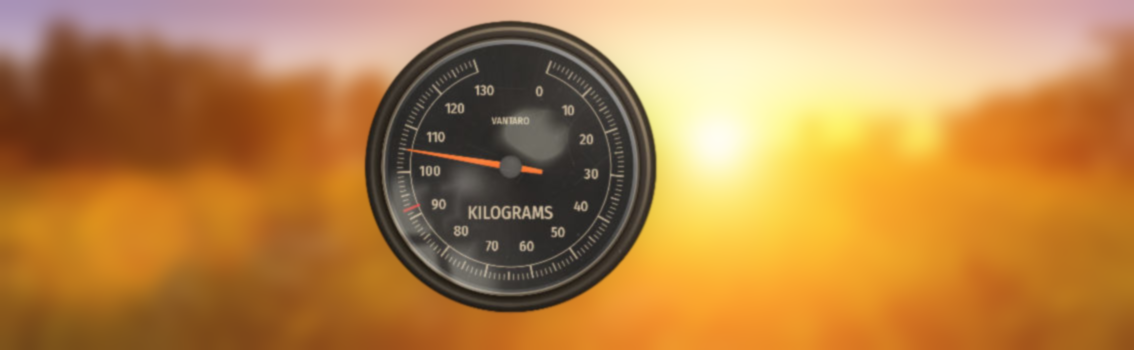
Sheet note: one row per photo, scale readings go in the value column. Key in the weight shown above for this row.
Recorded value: 105 kg
